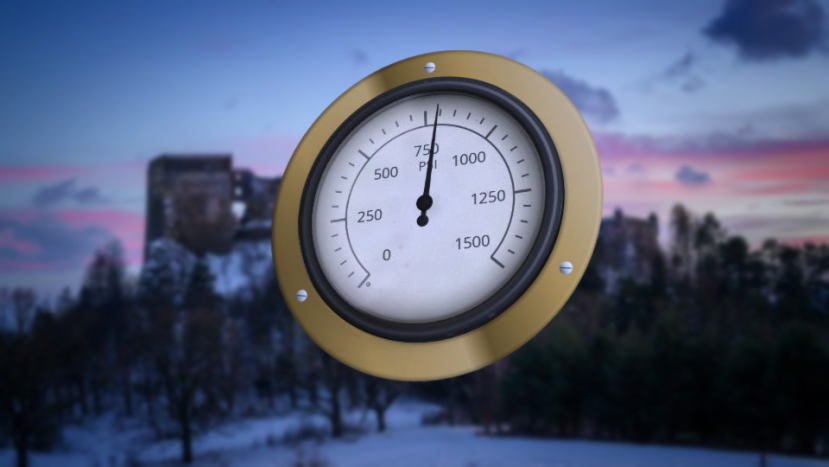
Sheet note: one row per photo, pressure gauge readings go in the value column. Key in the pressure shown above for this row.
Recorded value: 800 psi
